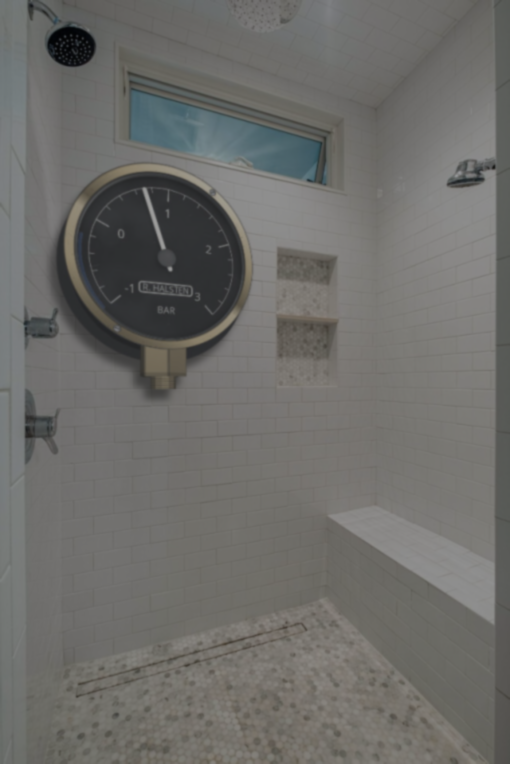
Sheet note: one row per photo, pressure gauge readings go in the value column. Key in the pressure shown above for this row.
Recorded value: 0.7 bar
